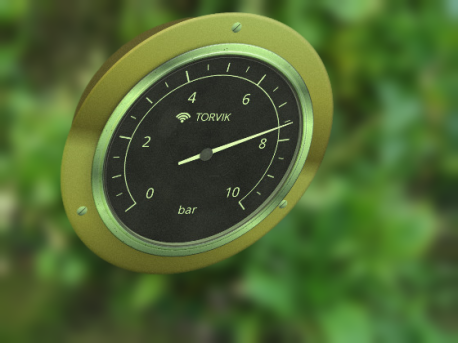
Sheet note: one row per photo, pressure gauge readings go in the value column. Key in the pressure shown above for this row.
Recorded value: 7.5 bar
